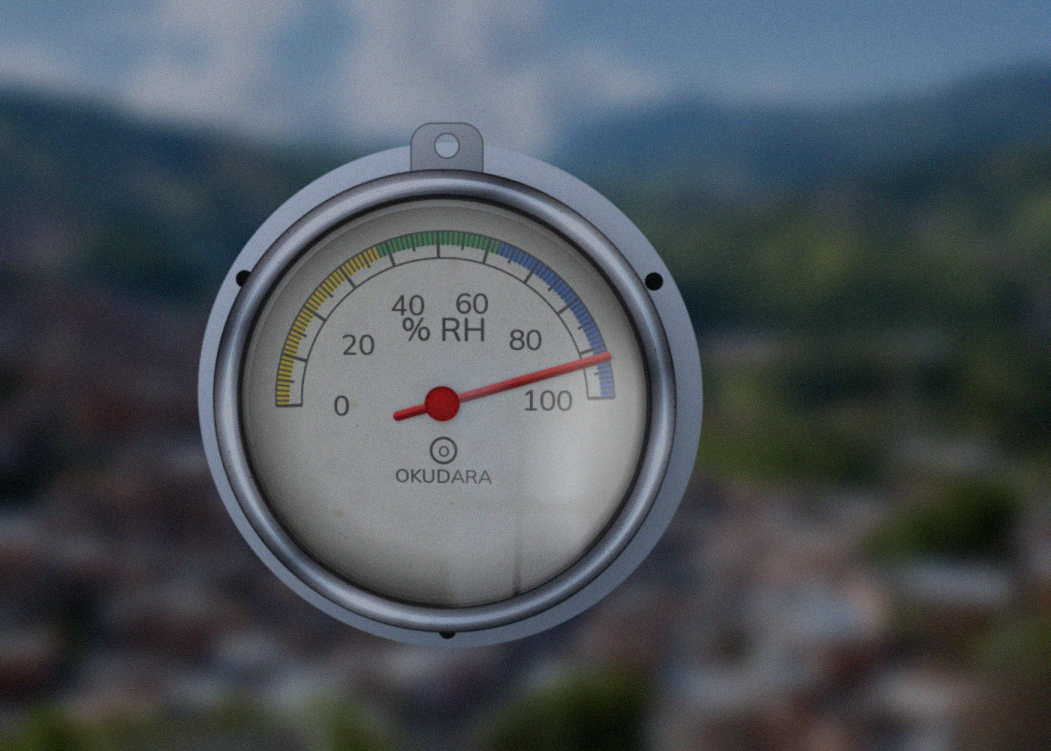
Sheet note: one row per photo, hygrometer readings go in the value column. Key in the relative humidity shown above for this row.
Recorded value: 92 %
